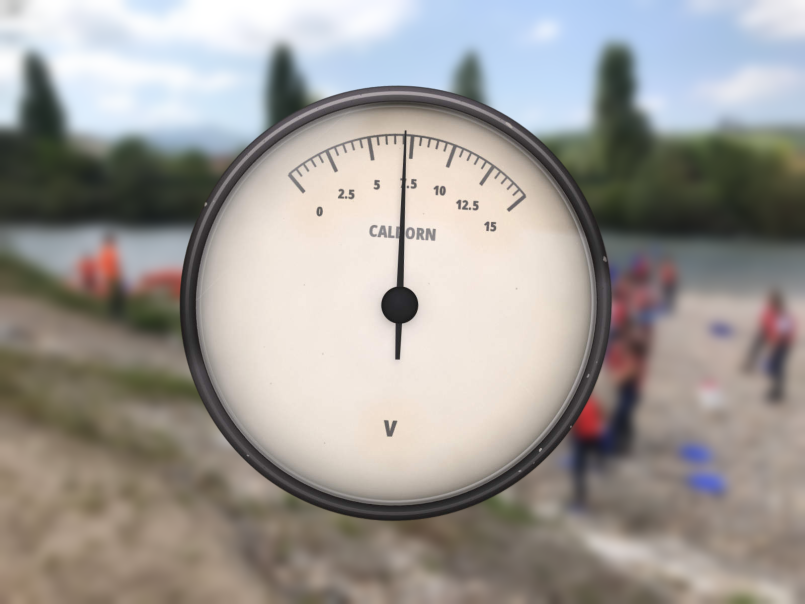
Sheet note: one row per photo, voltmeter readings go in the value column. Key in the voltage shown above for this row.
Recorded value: 7 V
